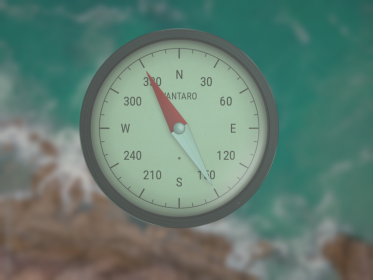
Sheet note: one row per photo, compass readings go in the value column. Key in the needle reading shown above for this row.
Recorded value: 330 °
